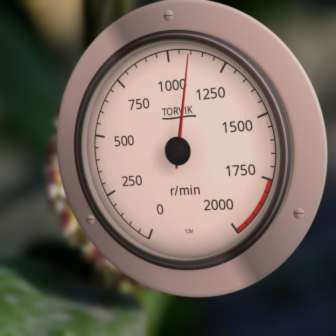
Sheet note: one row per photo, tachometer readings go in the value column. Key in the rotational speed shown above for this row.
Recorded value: 1100 rpm
